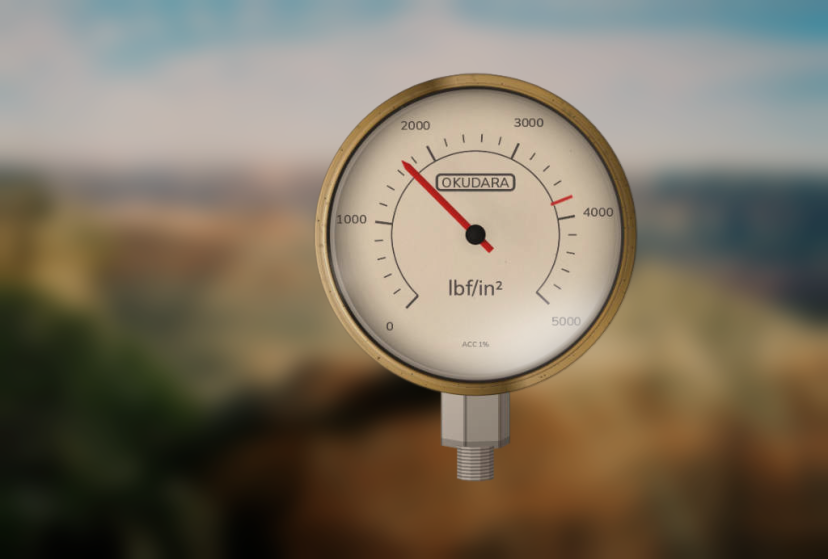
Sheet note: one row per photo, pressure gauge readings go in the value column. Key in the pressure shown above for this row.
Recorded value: 1700 psi
